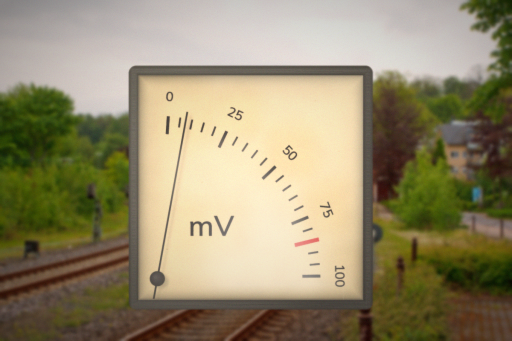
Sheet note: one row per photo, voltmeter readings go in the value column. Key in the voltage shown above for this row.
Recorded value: 7.5 mV
